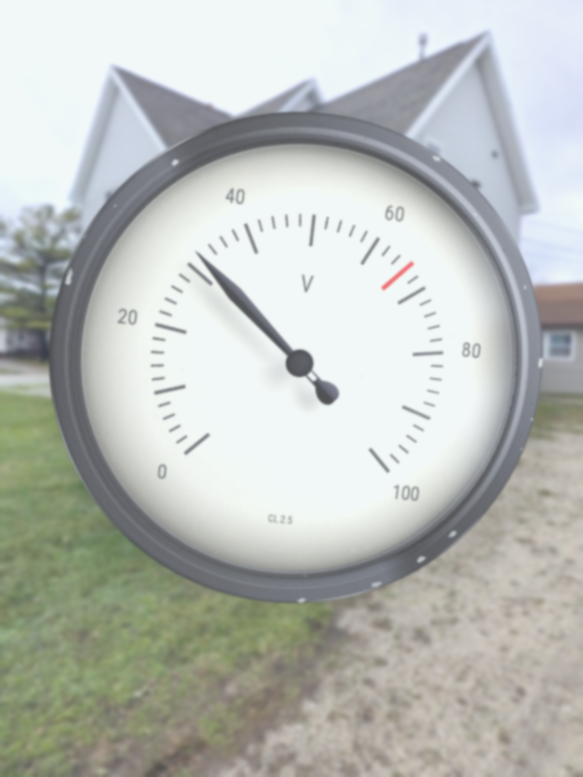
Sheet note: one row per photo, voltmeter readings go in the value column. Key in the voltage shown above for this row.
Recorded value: 32 V
